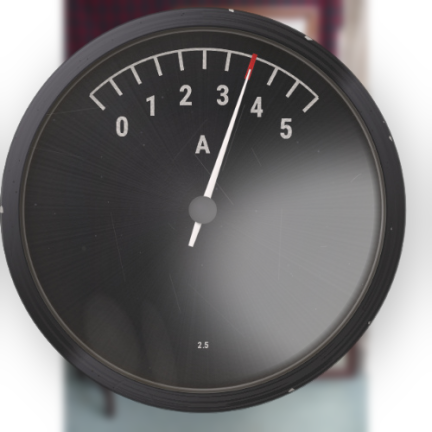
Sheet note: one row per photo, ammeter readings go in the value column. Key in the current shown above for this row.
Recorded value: 3.5 A
